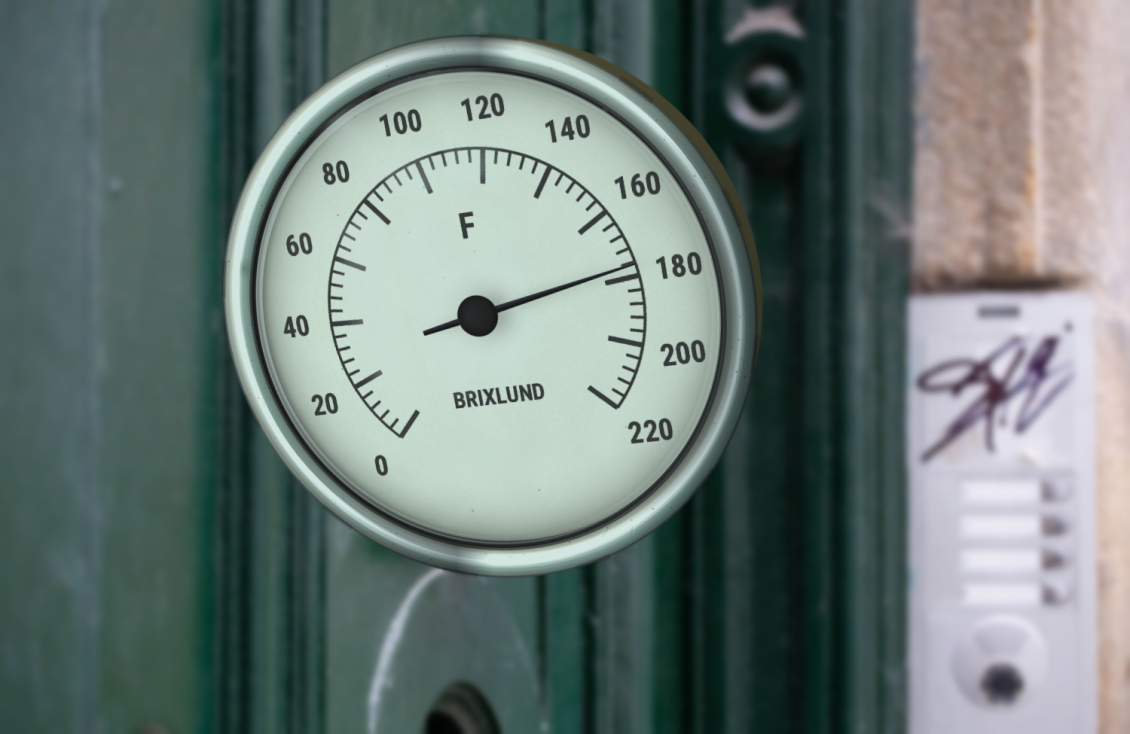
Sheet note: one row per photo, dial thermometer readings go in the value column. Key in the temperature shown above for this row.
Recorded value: 176 °F
